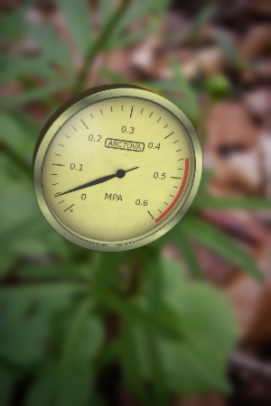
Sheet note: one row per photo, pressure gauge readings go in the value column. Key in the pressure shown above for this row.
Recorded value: 0.04 MPa
